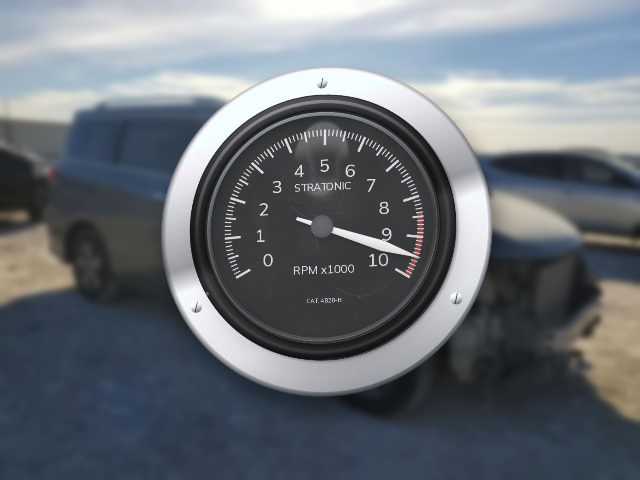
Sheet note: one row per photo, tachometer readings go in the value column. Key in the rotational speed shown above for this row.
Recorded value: 9500 rpm
